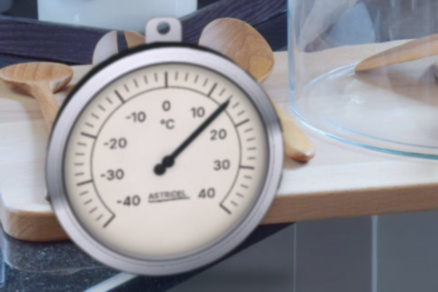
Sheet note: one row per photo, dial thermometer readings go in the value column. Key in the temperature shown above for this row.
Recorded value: 14 °C
